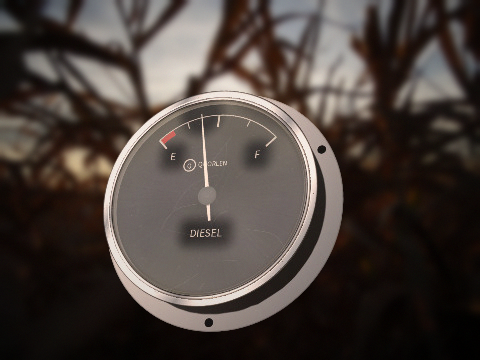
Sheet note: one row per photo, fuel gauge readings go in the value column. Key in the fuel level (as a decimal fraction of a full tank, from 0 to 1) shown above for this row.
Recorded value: 0.375
